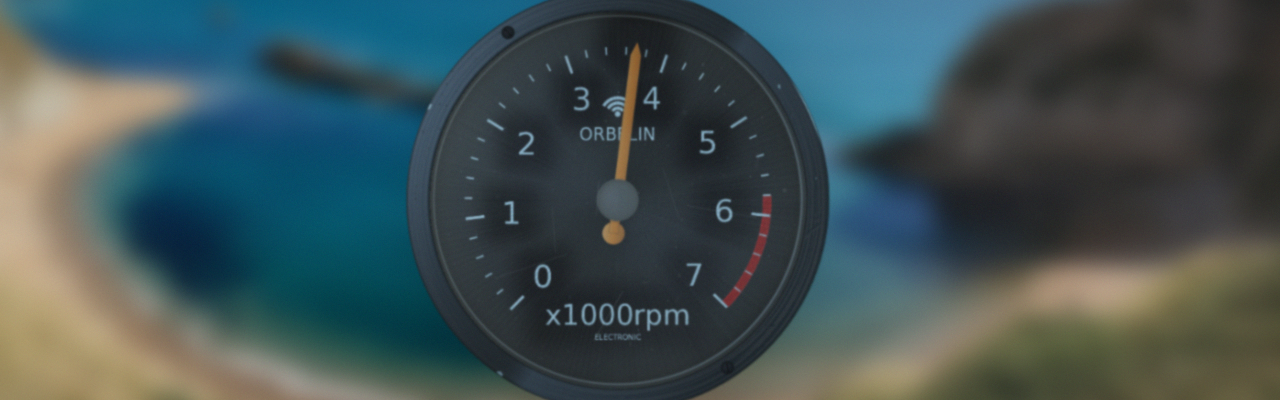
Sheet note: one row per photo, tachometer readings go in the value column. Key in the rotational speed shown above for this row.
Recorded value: 3700 rpm
